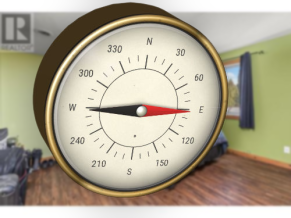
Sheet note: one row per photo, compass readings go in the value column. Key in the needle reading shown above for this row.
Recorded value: 90 °
